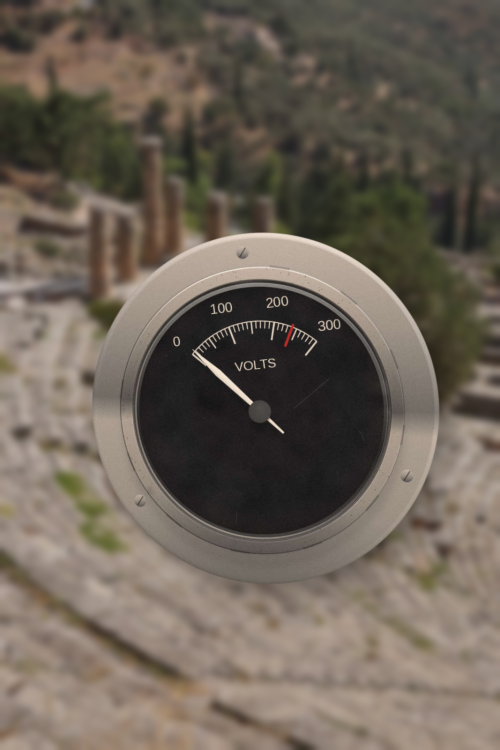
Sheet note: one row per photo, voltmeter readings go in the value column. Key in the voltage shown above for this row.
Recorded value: 10 V
